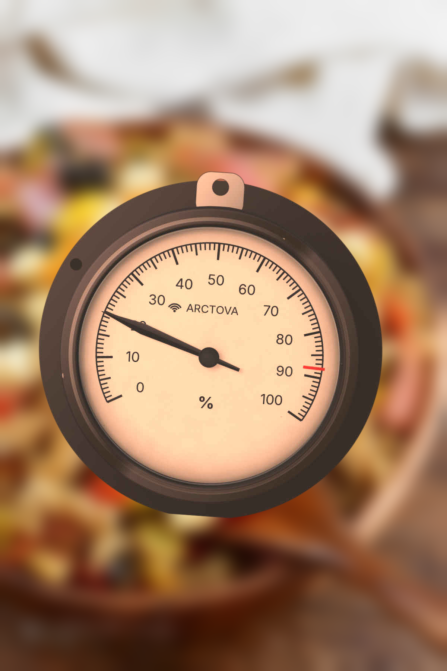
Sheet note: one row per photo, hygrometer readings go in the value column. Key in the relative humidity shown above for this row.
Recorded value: 20 %
